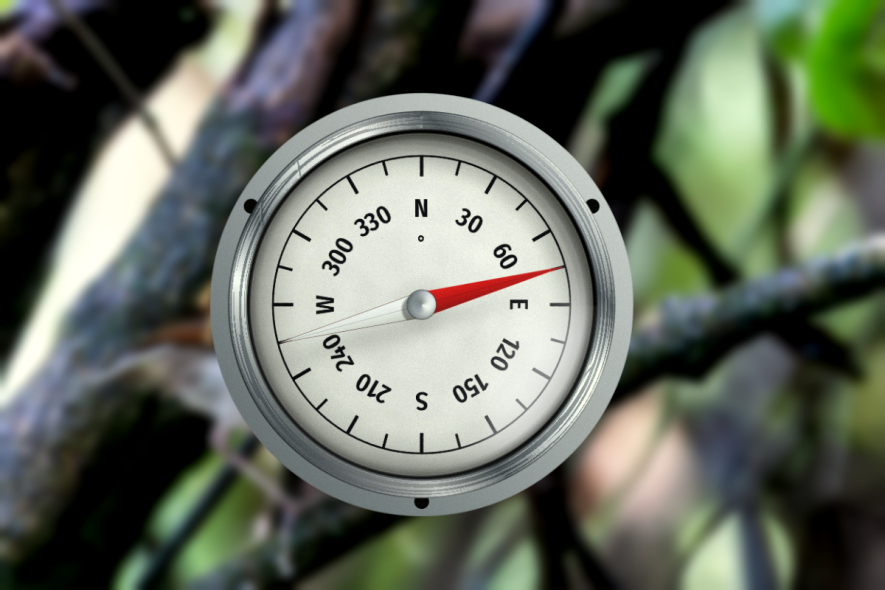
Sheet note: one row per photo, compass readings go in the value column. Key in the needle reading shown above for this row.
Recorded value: 75 °
